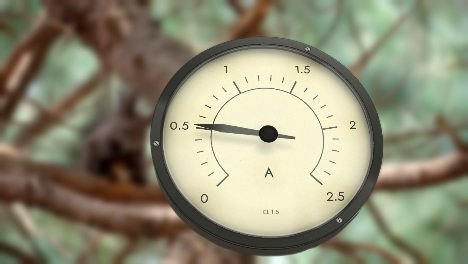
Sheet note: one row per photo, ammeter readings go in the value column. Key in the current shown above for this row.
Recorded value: 0.5 A
